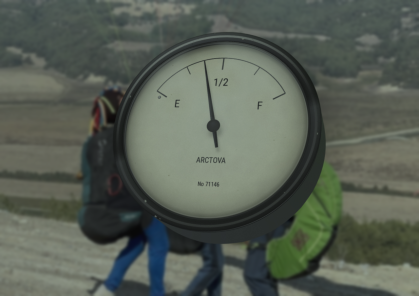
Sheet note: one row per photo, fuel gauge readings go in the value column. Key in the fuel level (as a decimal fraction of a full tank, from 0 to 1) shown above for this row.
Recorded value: 0.375
